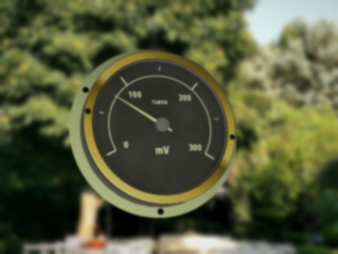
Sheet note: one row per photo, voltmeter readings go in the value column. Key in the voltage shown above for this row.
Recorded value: 75 mV
